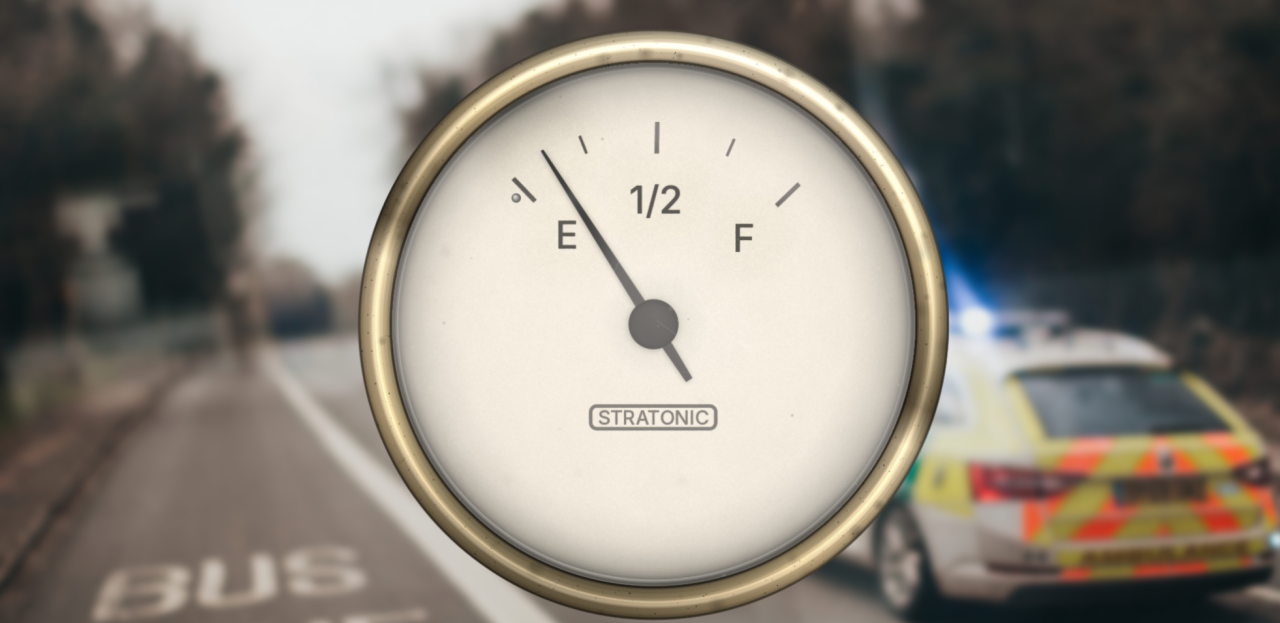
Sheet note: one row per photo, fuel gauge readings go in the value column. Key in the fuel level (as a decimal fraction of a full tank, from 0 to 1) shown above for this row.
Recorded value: 0.125
